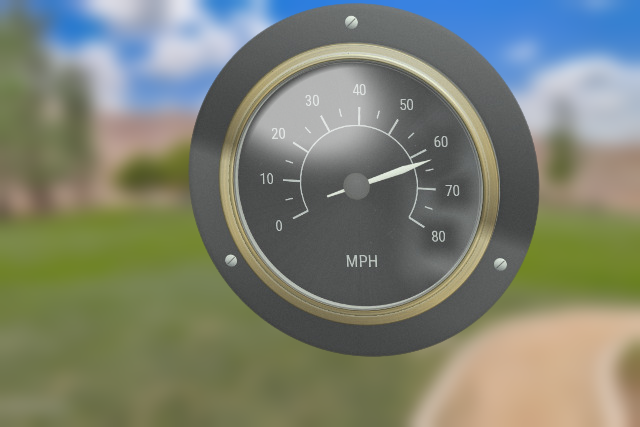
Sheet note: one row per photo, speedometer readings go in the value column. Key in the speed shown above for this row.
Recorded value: 62.5 mph
